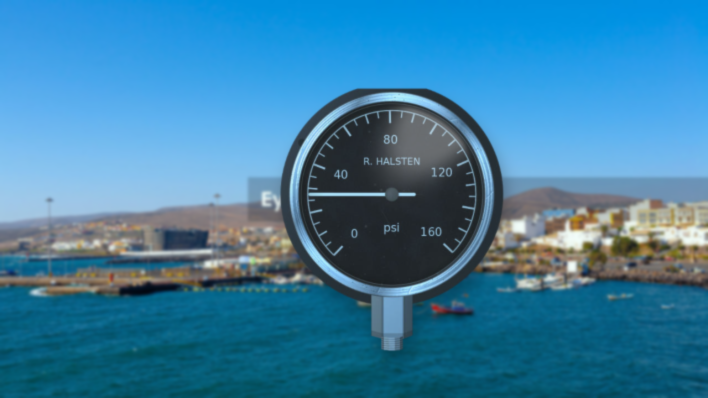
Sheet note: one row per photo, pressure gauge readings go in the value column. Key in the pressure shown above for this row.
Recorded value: 27.5 psi
